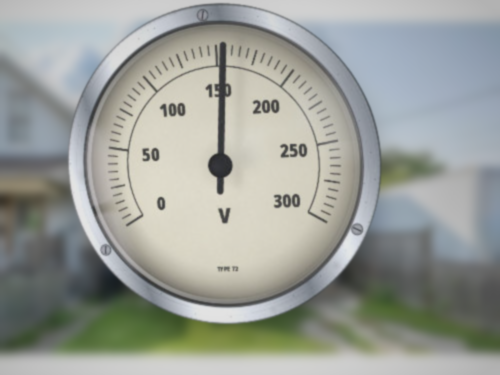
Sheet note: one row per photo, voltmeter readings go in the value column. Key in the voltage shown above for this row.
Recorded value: 155 V
